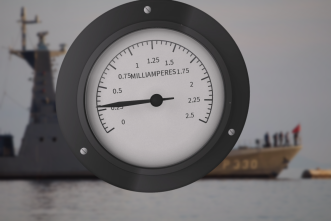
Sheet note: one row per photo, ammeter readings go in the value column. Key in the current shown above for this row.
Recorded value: 0.3 mA
